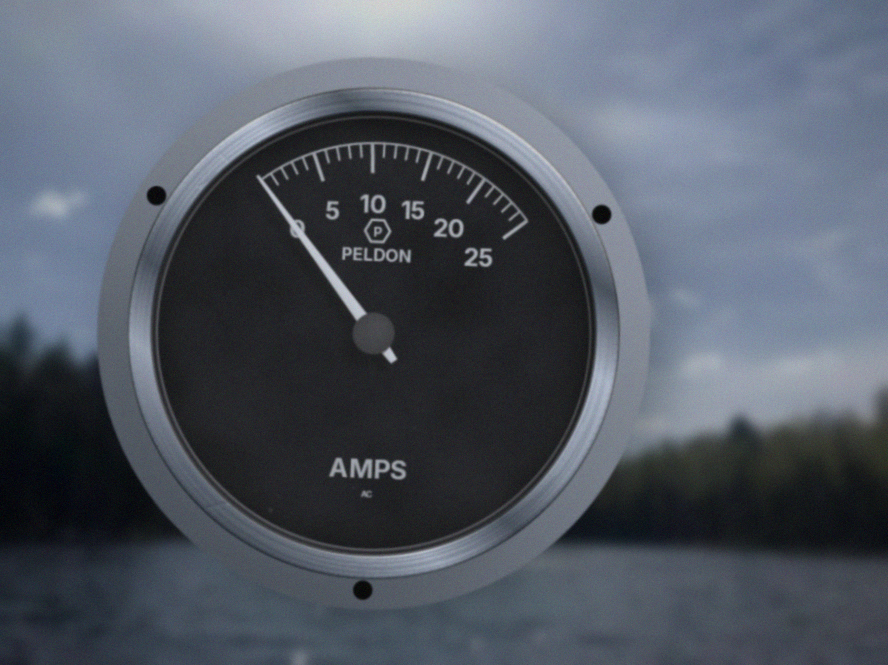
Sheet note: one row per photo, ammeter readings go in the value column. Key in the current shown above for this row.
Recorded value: 0 A
